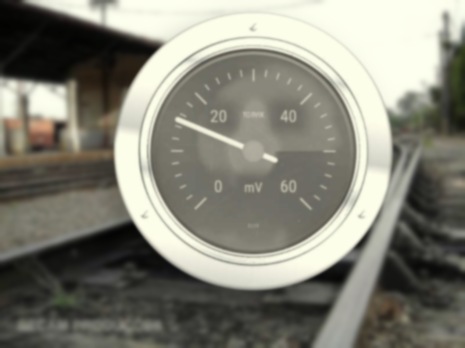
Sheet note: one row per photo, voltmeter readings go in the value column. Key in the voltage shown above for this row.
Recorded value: 15 mV
